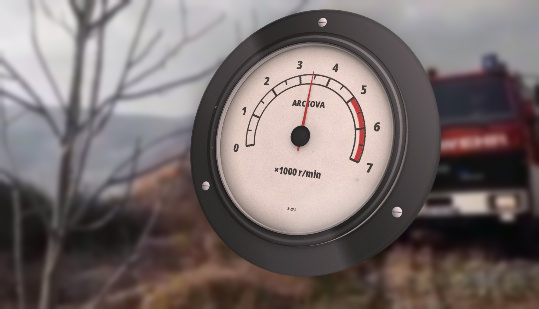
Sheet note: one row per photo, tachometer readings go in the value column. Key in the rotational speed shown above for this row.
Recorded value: 3500 rpm
